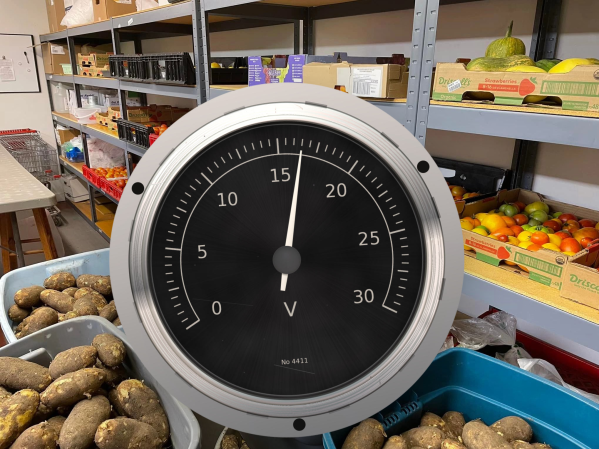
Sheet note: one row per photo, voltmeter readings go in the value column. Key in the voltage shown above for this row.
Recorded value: 16.5 V
